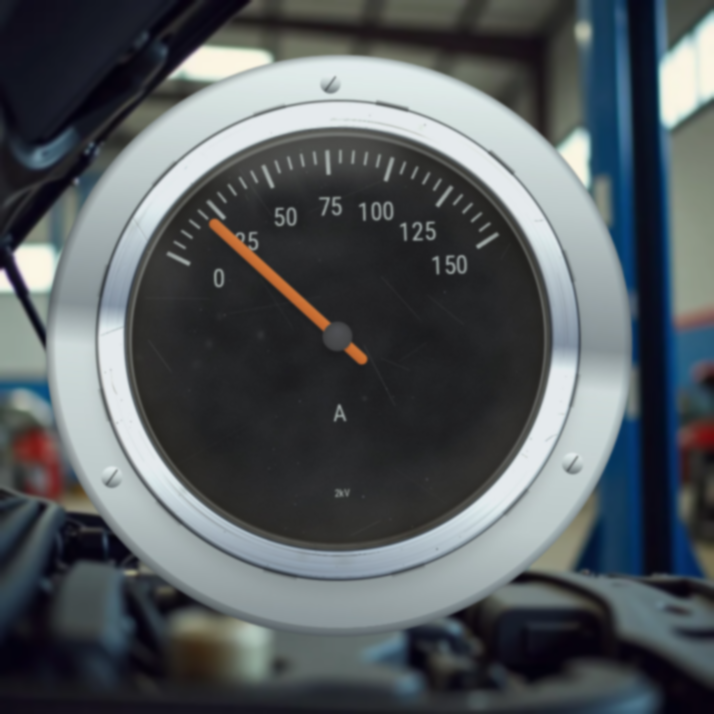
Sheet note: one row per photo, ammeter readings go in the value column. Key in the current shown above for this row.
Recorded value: 20 A
